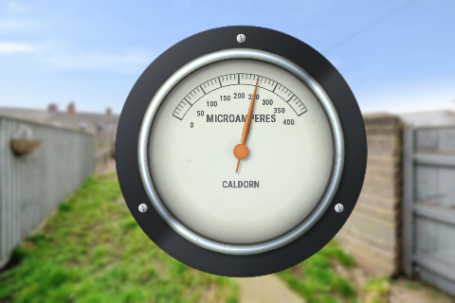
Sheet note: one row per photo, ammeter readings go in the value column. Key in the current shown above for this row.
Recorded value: 250 µA
